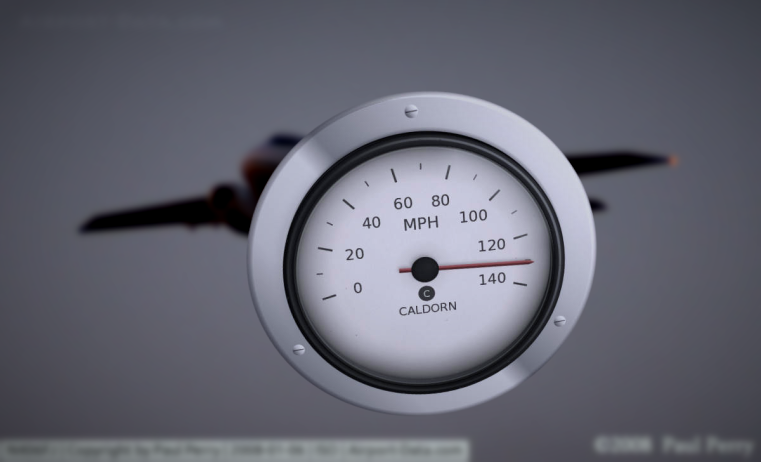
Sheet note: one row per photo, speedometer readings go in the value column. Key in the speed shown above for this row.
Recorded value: 130 mph
